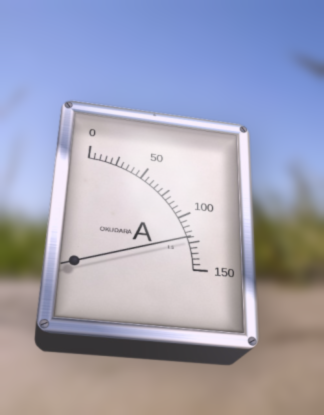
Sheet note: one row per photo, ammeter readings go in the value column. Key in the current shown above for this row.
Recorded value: 120 A
